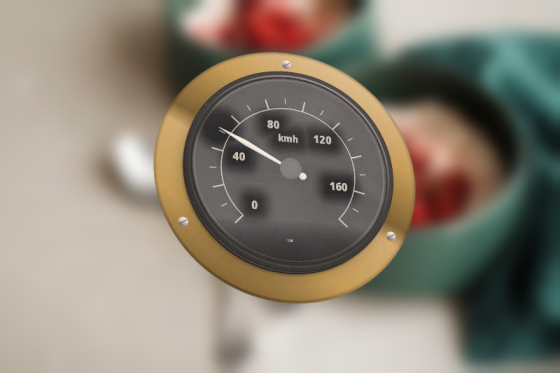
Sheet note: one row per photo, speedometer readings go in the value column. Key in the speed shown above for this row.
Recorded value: 50 km/h
